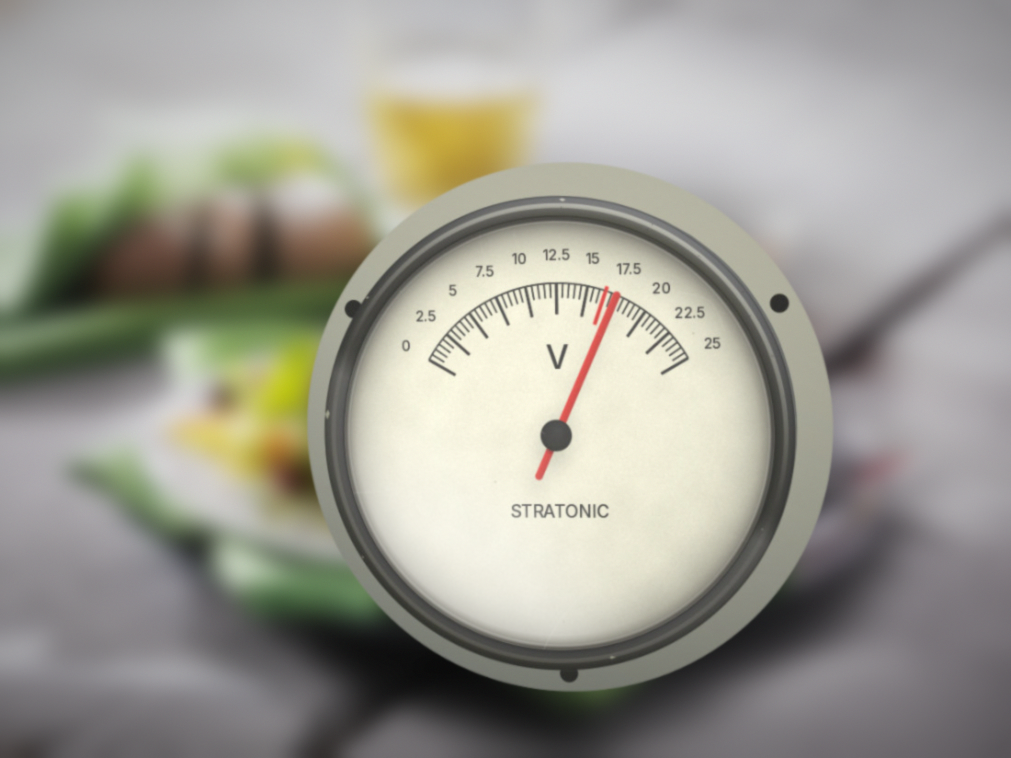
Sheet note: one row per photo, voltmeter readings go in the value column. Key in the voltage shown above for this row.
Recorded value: 17.5 V
